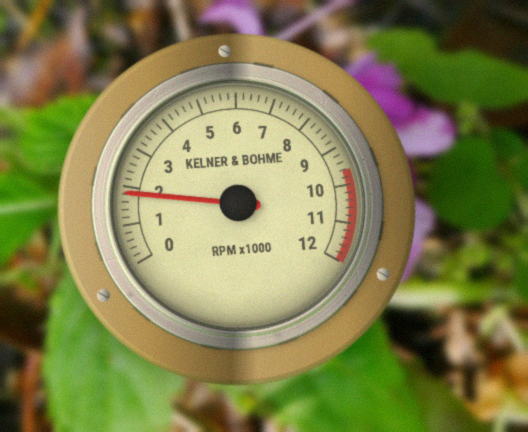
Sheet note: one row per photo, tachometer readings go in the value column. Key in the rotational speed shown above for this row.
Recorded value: 1800 rpm
